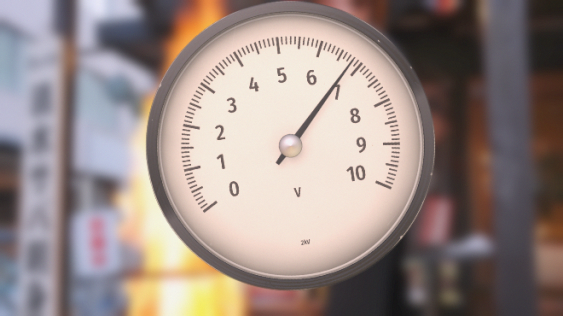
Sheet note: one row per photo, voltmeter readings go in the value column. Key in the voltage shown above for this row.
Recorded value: 6.8 V
